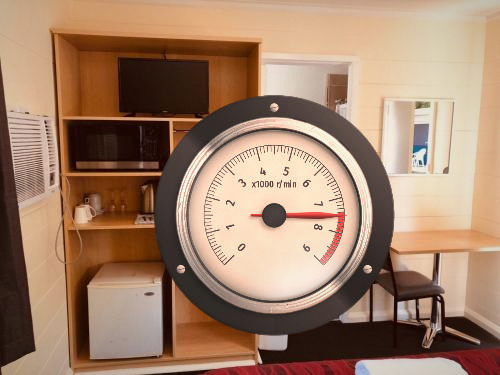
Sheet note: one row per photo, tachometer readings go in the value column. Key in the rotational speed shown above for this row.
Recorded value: 7500 rpm
